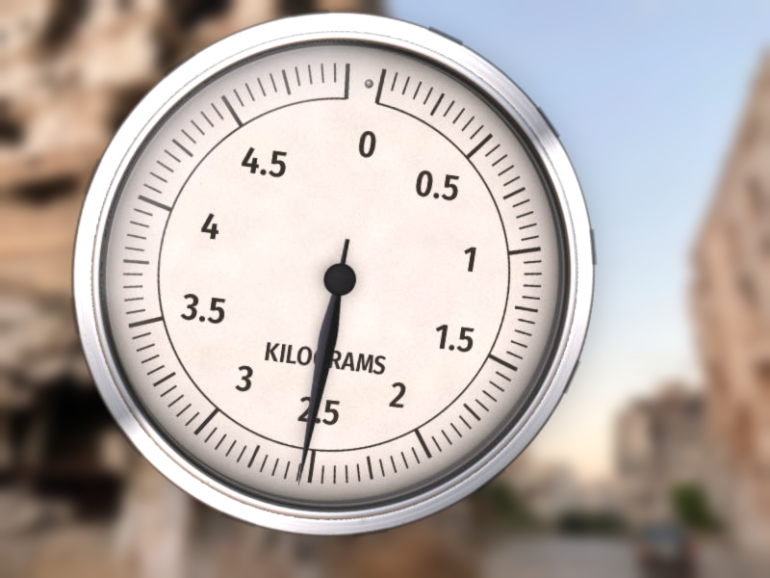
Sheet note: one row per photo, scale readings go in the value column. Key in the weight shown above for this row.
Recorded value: 2.55 kg
